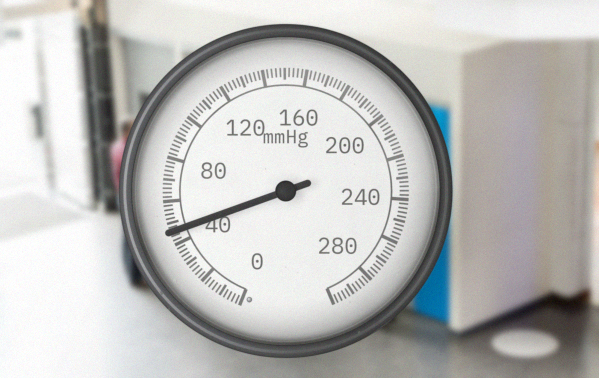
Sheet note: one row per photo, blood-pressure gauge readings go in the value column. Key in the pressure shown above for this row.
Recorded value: 46 mmHg
